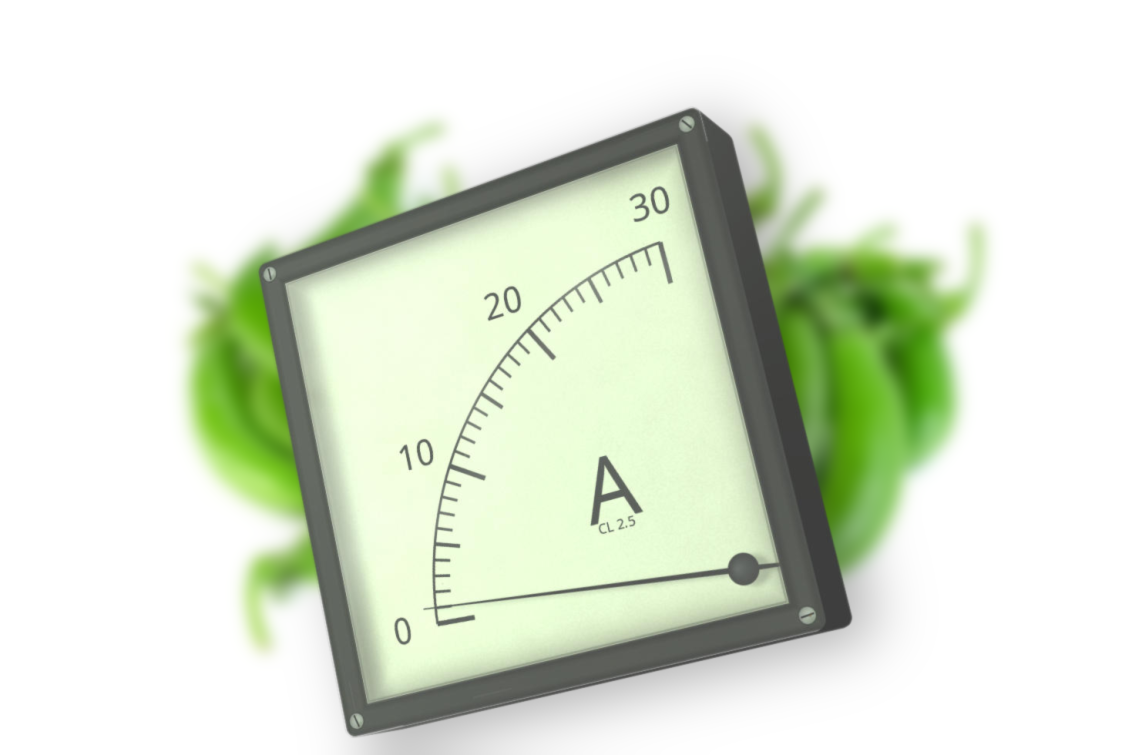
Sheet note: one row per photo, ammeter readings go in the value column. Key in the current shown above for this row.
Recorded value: 1 A
